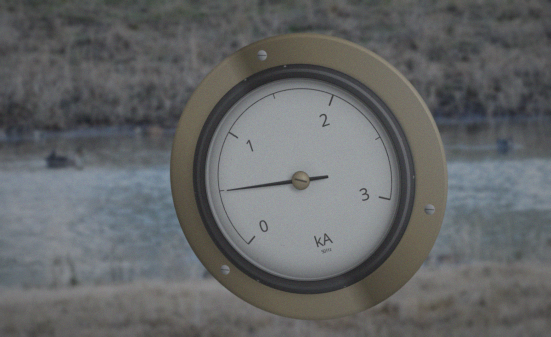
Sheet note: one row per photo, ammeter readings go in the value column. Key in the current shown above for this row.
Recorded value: 0.5 kA
